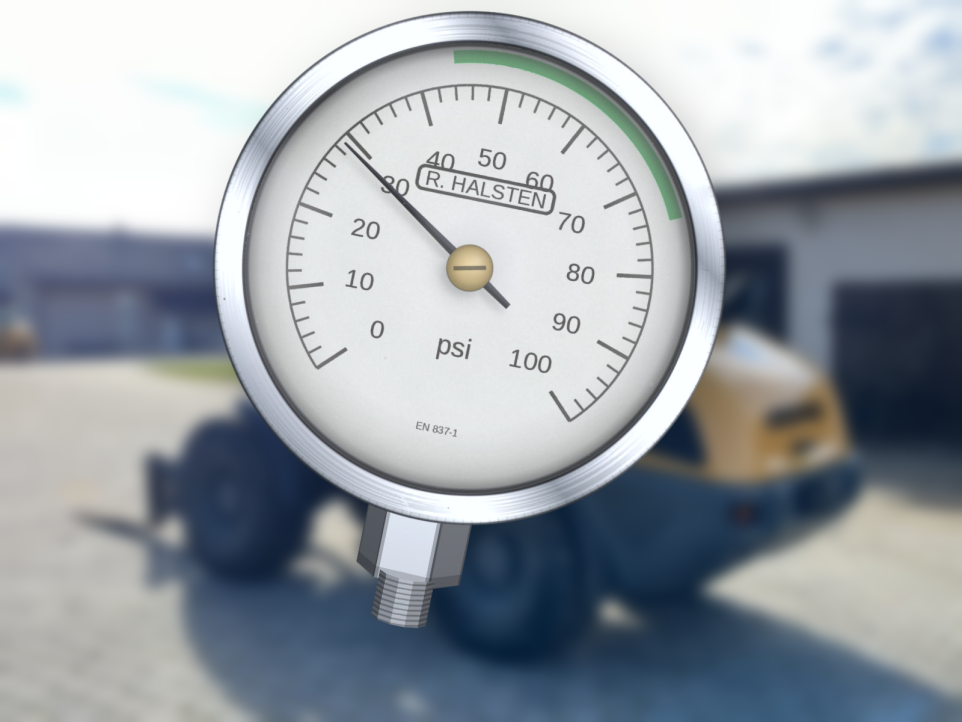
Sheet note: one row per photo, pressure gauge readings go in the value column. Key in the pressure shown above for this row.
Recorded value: 29 psi
